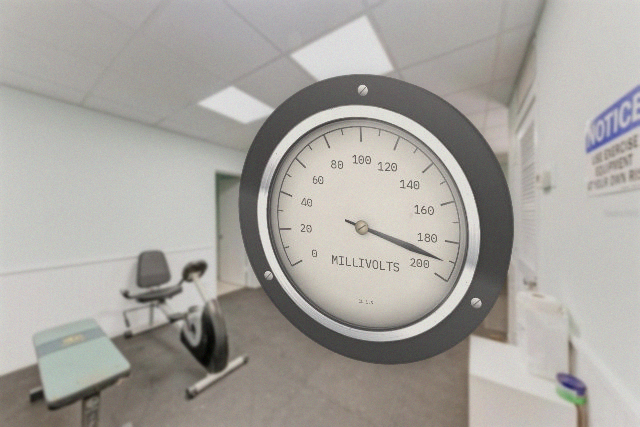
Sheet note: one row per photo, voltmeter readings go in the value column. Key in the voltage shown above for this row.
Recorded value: 190 mV
